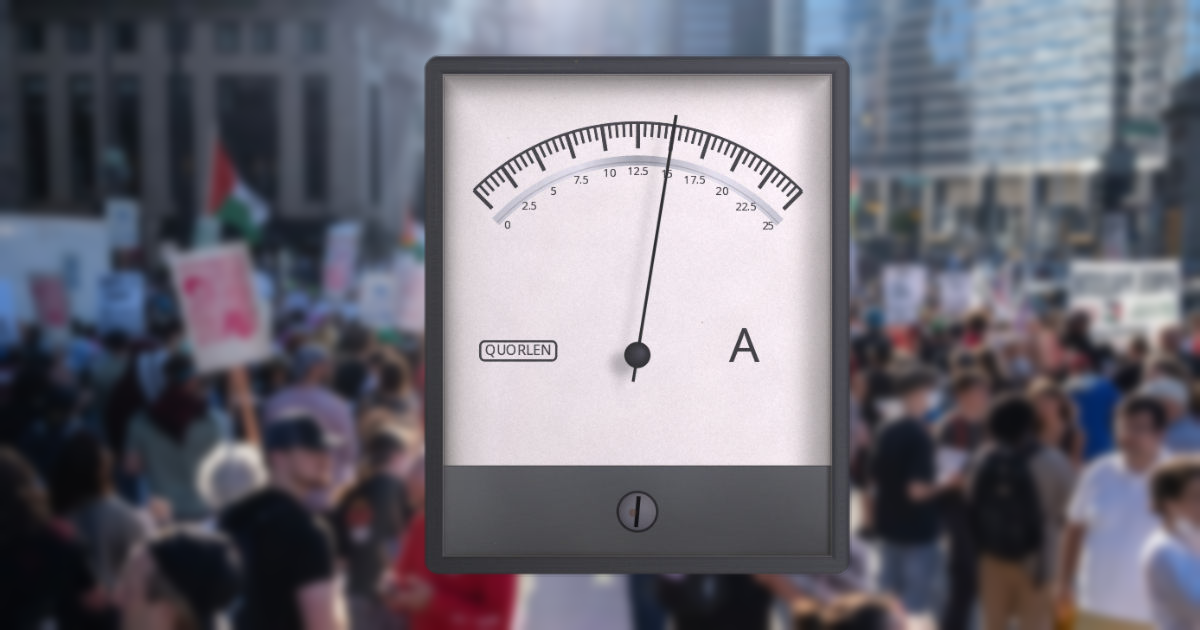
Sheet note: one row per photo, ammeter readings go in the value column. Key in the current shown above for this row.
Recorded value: 15 A
